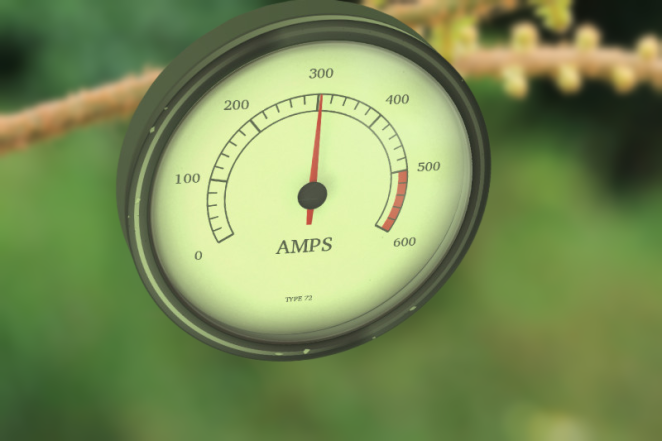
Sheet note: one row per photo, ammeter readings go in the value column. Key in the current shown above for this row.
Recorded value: 300 A
